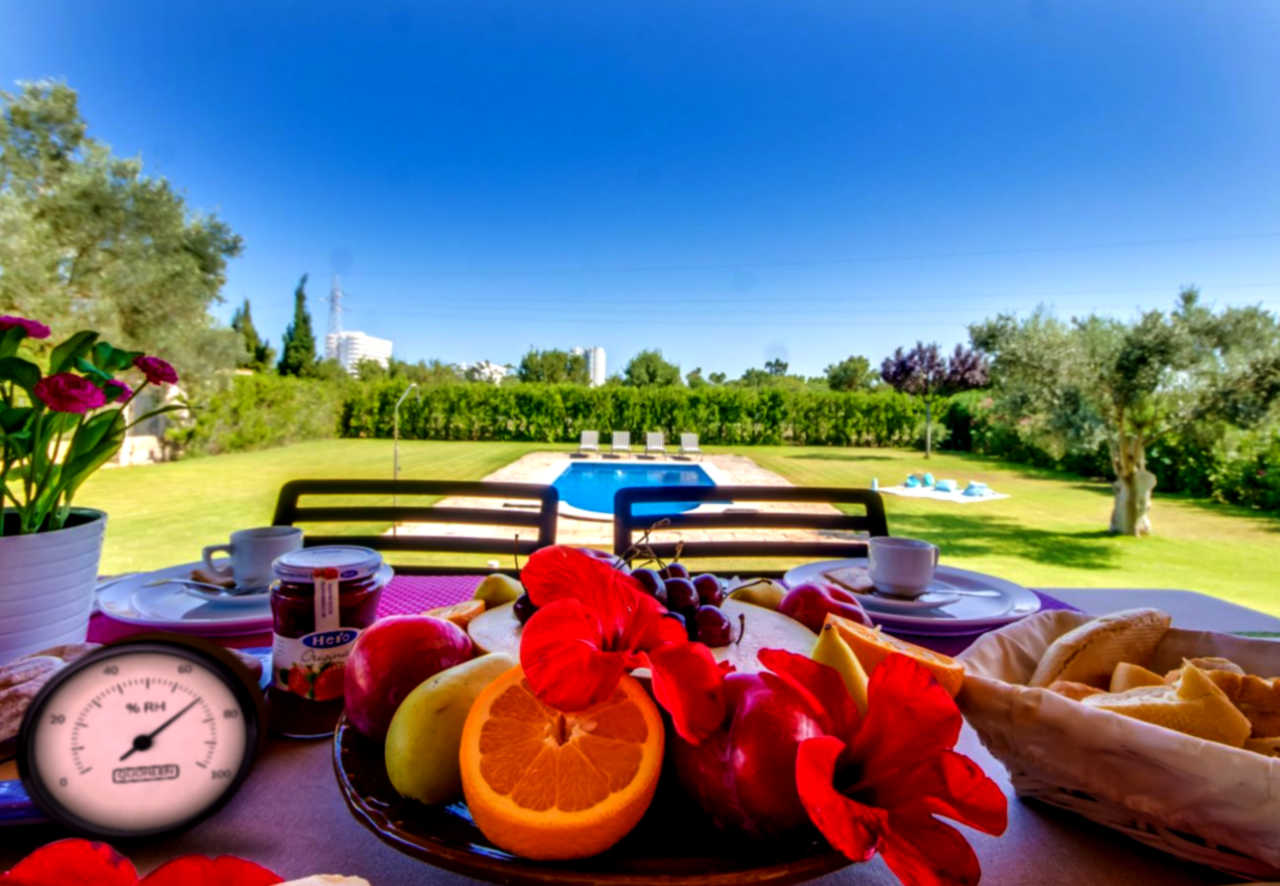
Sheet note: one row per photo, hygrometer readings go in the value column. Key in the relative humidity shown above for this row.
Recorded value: 70 %
